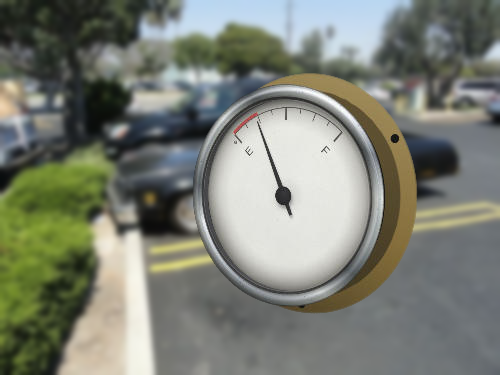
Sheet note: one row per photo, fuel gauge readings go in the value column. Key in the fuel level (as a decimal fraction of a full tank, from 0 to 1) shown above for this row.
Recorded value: 0.25
